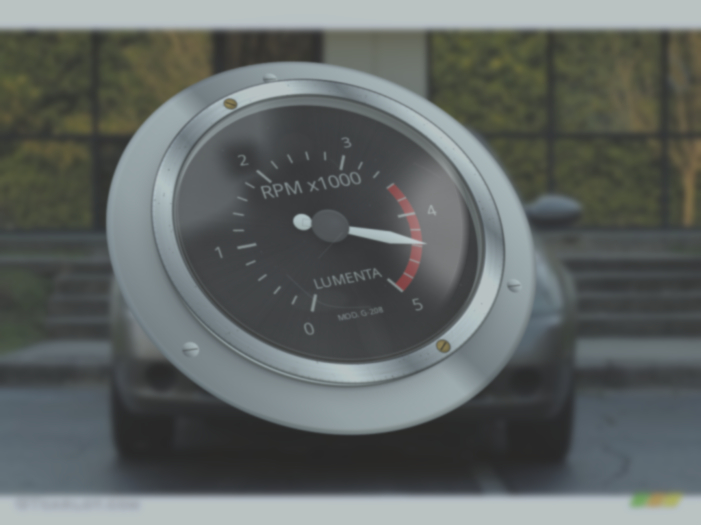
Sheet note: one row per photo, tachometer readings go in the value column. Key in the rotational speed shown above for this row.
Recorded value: 4400 rpm
